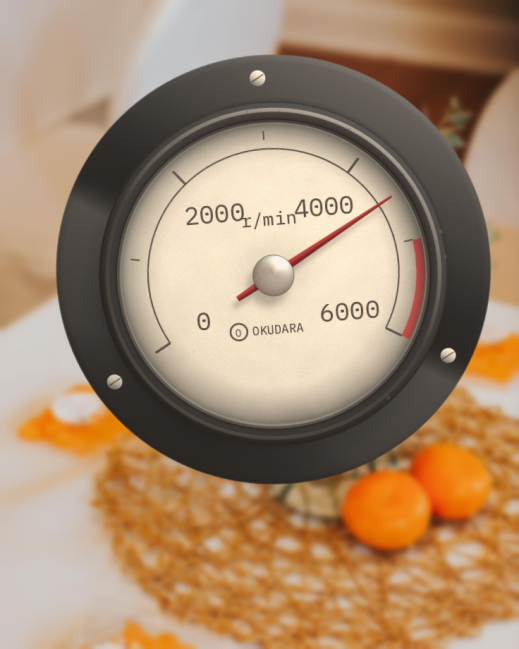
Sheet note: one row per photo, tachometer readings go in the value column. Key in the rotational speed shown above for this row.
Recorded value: 4500 rpm
